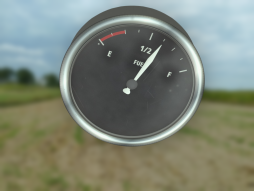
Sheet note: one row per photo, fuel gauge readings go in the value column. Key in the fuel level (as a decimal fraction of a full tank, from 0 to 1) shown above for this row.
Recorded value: 0.625
